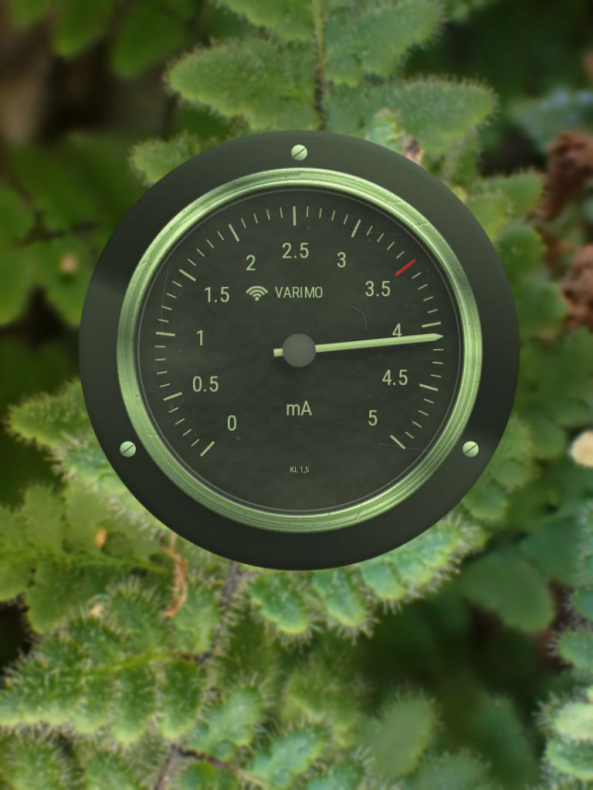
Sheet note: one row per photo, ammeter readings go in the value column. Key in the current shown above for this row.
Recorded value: 4.1 mA
